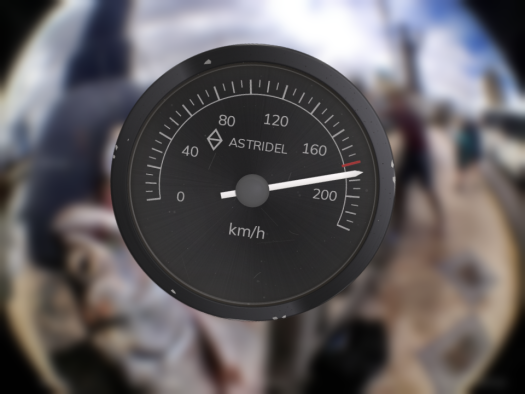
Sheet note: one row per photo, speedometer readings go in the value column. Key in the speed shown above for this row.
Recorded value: 185 km/h
